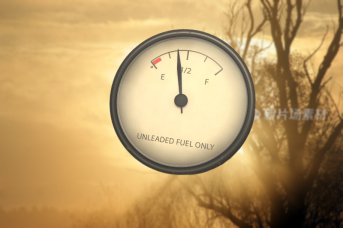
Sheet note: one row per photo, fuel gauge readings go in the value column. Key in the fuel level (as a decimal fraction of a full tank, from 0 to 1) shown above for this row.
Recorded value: 0.375
